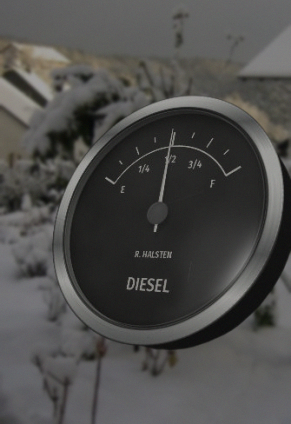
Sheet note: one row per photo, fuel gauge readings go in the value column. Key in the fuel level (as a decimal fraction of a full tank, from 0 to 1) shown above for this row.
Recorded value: 0.5
